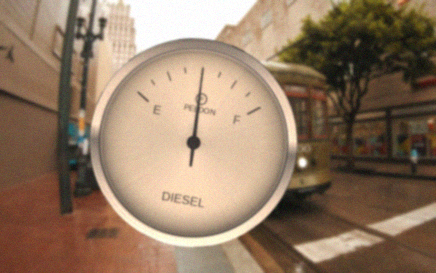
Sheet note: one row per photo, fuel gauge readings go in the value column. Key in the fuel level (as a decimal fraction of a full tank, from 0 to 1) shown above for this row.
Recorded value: 0.5
